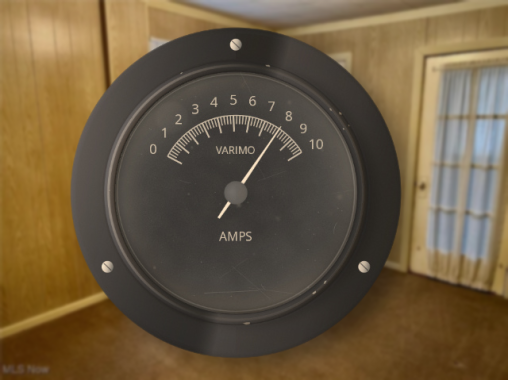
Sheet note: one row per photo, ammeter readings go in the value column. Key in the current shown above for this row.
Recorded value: 8 A
